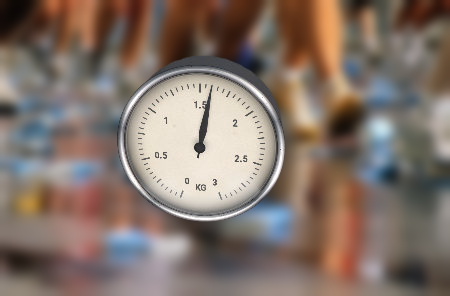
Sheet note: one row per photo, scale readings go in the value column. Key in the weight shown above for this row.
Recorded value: 1.6 kg
